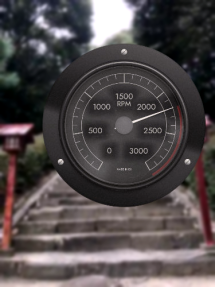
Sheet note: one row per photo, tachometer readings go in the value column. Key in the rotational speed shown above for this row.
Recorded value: 2200 rpm
